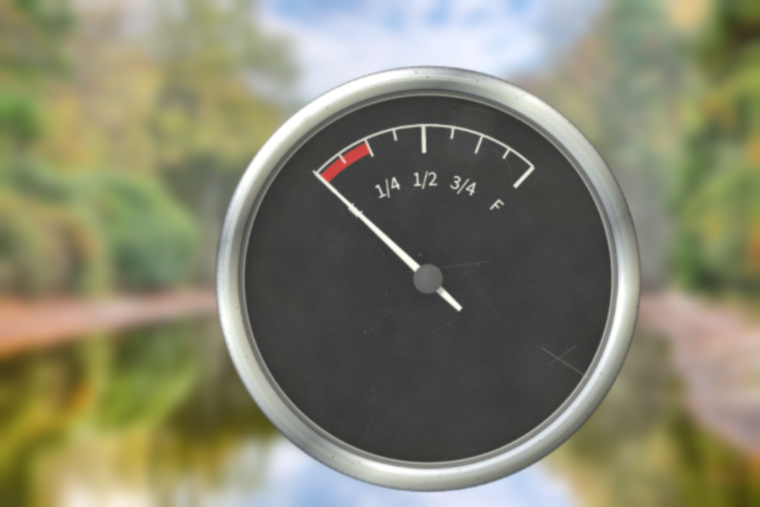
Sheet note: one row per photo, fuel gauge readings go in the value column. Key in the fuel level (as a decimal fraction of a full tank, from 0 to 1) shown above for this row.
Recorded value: 0
